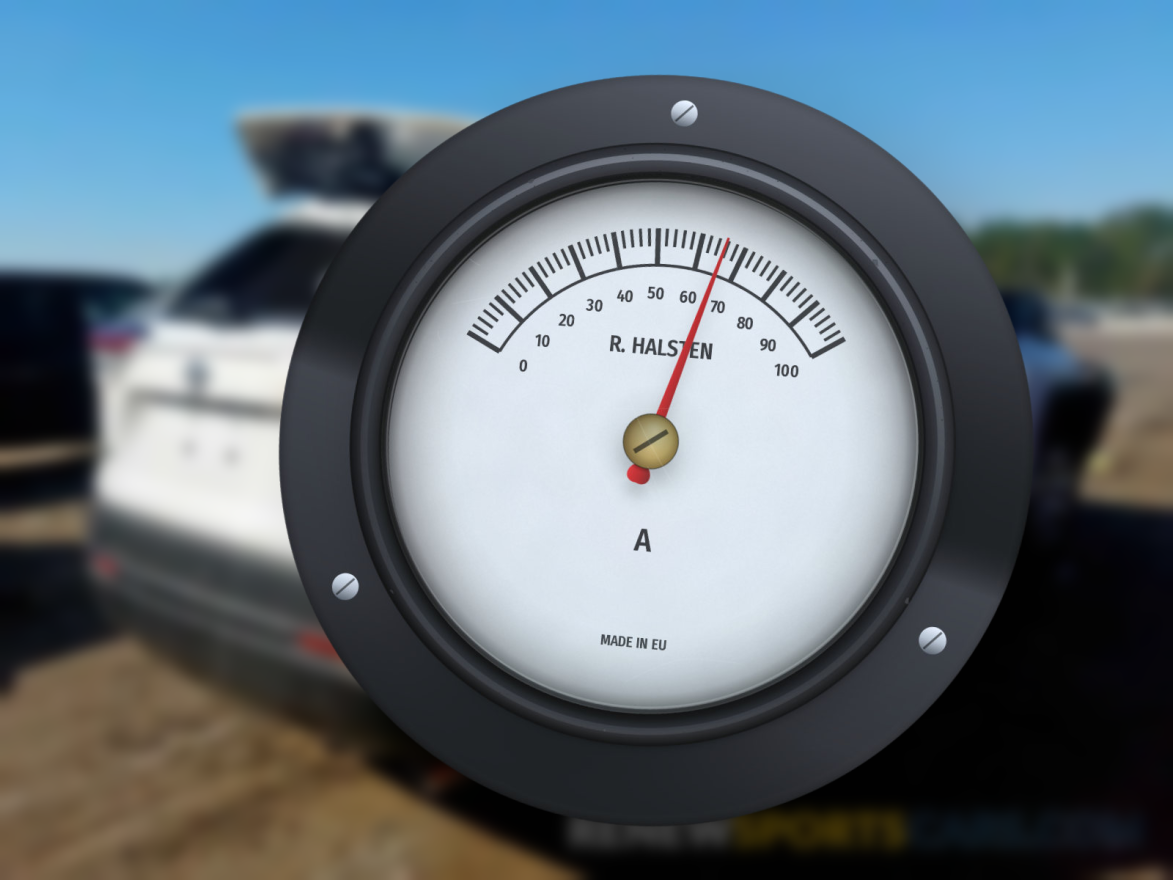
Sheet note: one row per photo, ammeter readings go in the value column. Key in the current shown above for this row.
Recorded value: 66 A
